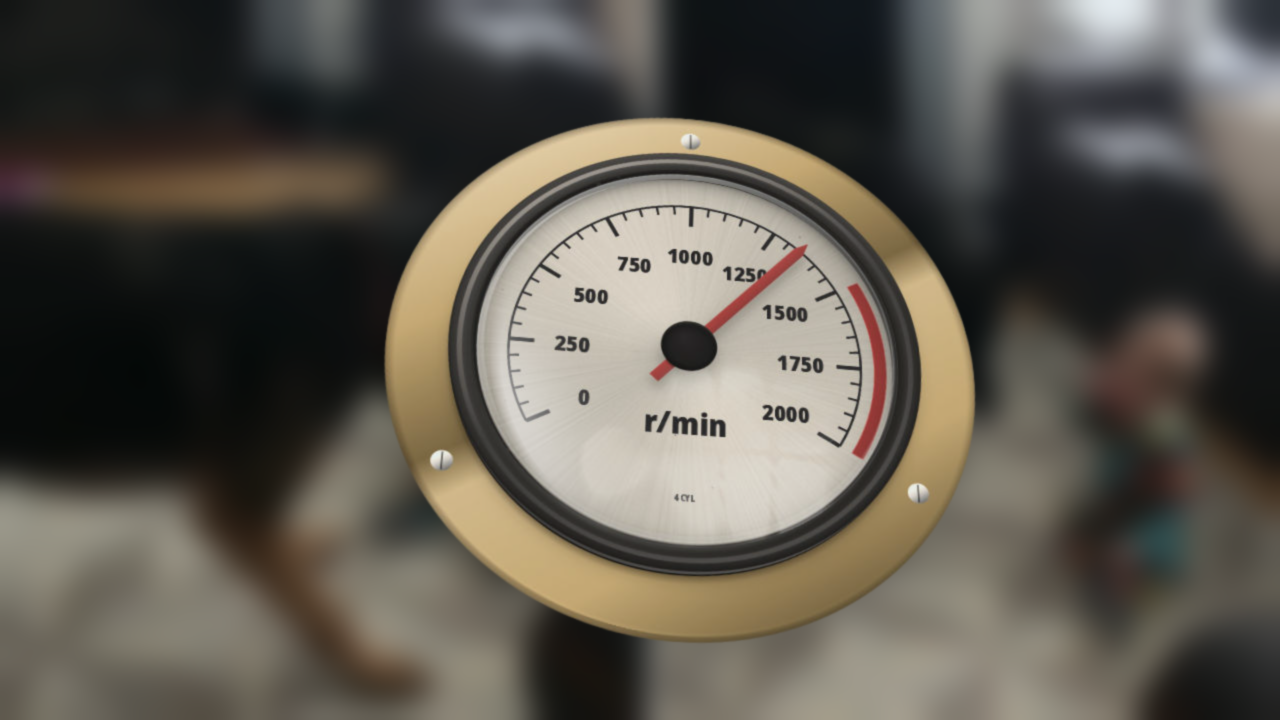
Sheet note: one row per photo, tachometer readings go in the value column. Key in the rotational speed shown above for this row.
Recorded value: 1350 rpm
